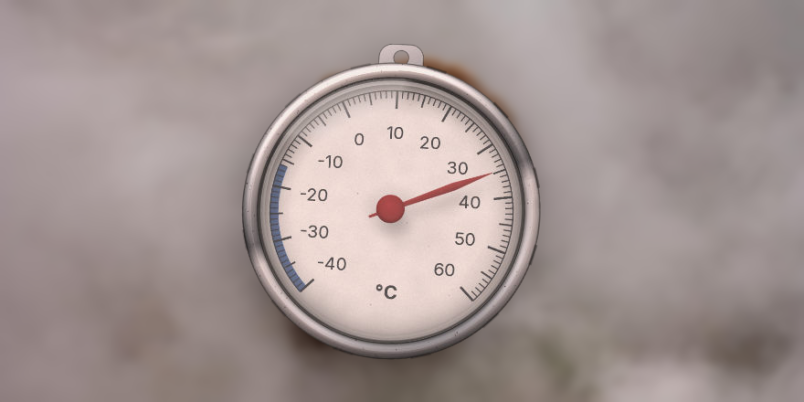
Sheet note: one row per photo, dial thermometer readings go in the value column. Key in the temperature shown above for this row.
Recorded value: 35 °C
